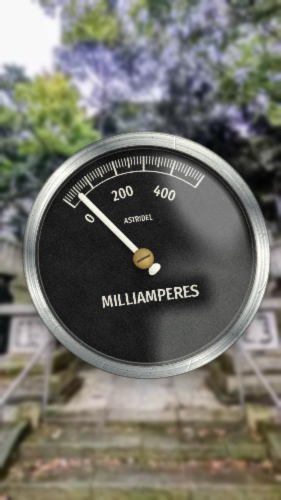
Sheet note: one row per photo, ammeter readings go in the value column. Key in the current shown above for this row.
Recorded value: 50 mA
